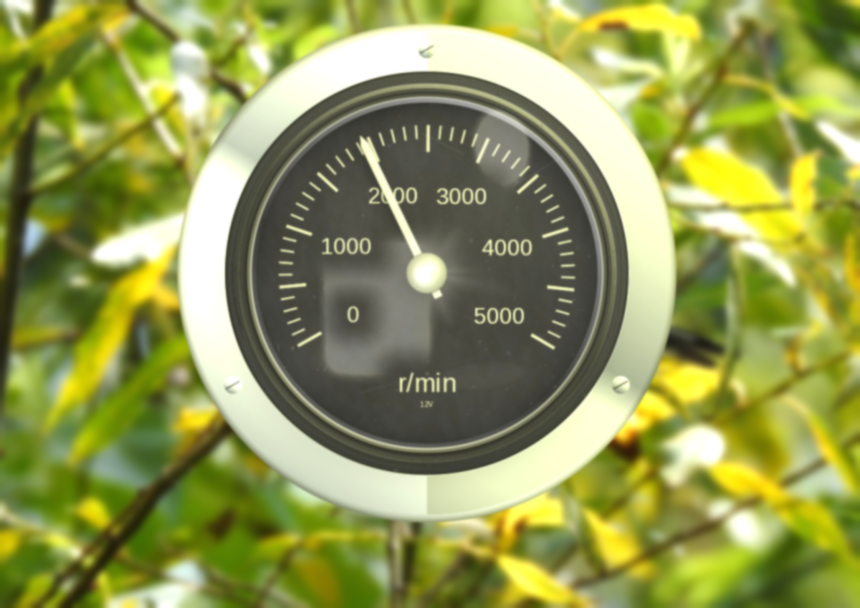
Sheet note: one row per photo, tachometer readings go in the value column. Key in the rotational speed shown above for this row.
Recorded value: 1950 rpm
